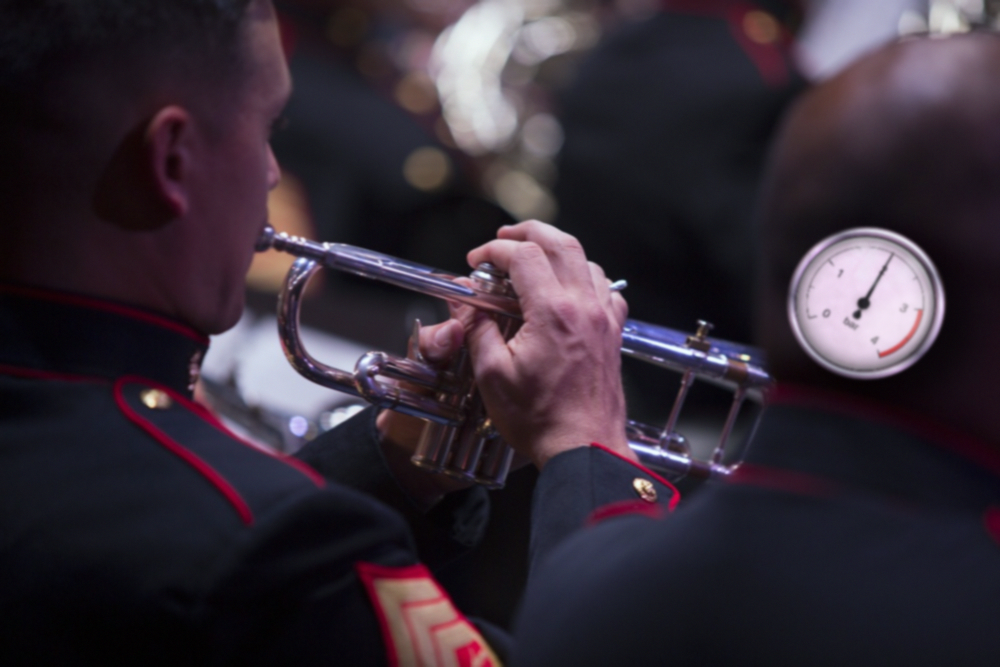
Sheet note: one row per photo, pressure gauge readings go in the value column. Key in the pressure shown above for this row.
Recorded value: 2 bar
